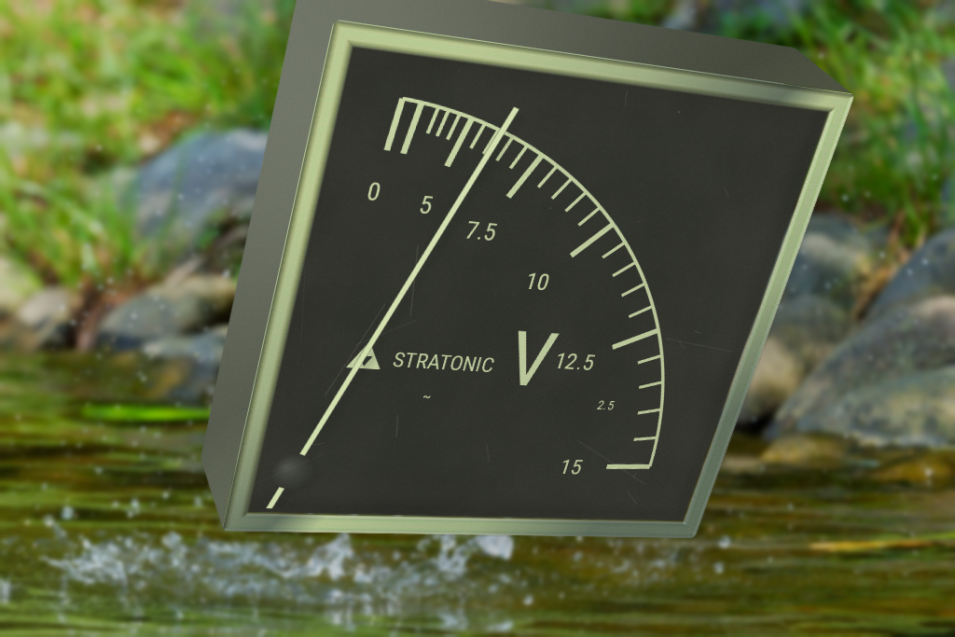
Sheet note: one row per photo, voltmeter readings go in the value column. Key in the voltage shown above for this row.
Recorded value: 6 V
